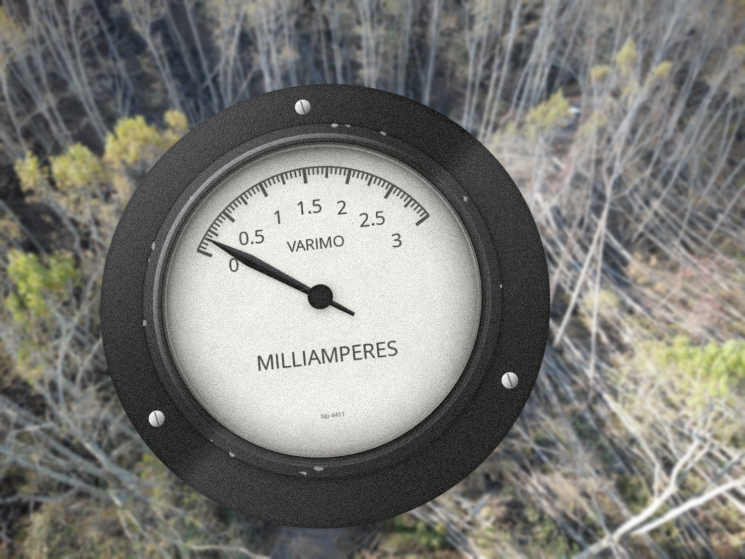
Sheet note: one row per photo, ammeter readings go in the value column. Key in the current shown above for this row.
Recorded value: 0.15 mA
